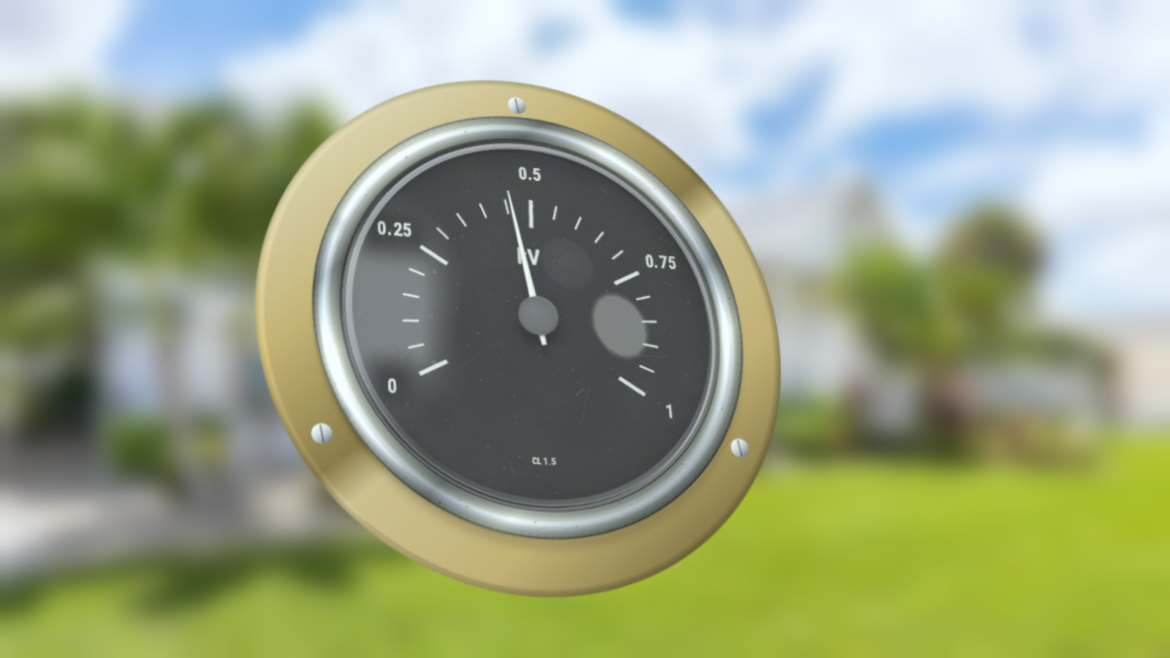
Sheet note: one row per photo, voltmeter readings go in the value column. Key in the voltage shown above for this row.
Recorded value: 0.45 kV
